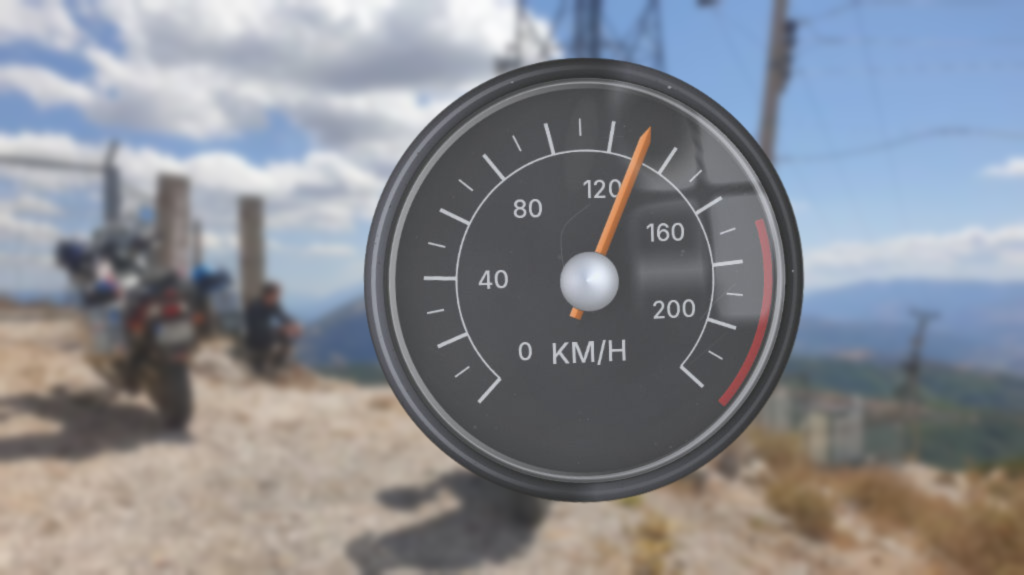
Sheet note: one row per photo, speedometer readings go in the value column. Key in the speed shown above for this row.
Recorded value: 130 km/h
